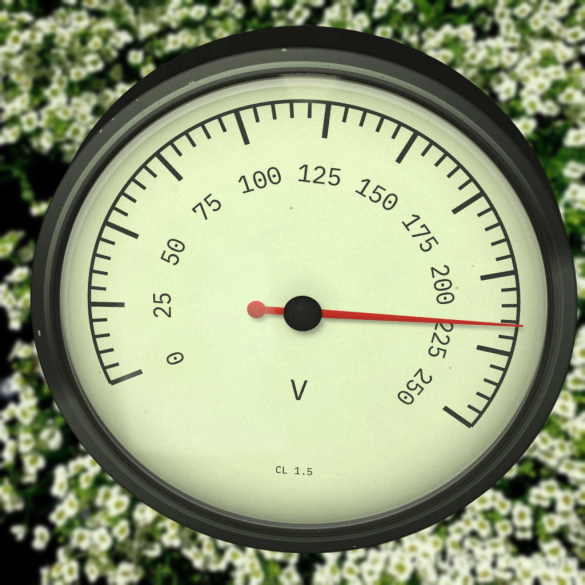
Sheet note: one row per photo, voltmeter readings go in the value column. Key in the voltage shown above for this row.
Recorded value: 215 V
